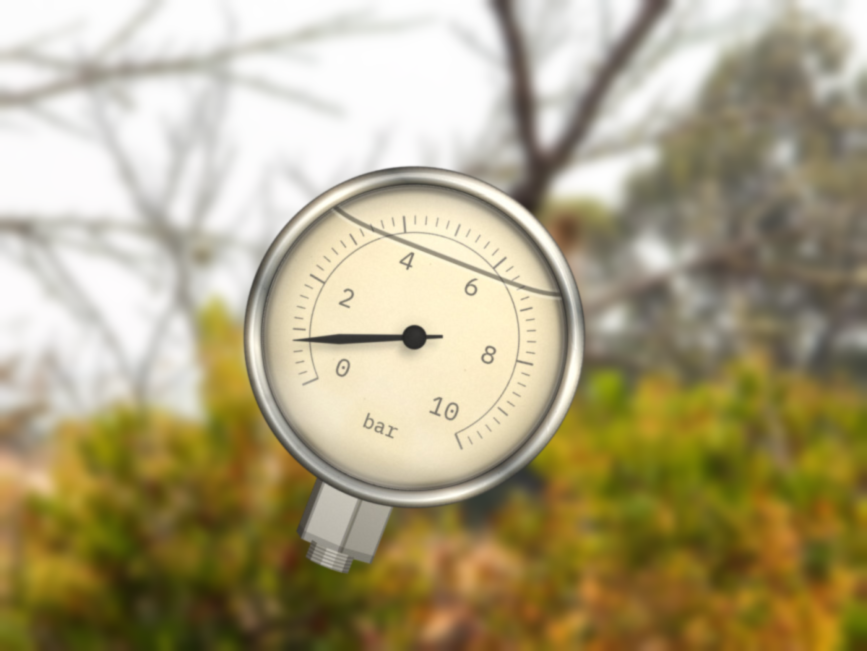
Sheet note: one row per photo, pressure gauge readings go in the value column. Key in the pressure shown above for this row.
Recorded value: 0.8 bar
